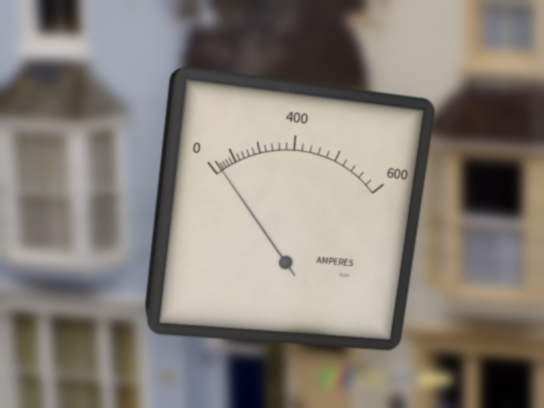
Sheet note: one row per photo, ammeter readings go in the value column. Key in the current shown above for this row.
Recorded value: 100 A
